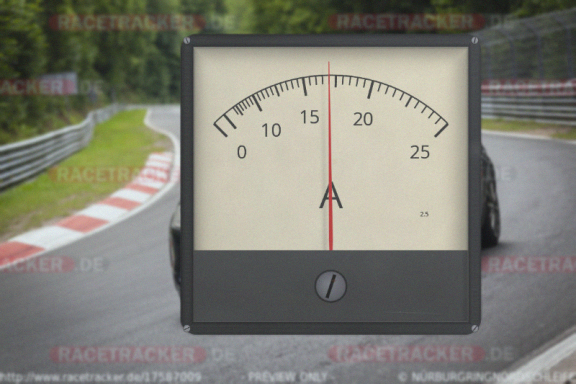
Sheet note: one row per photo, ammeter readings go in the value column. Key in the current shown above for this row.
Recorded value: 17 A
